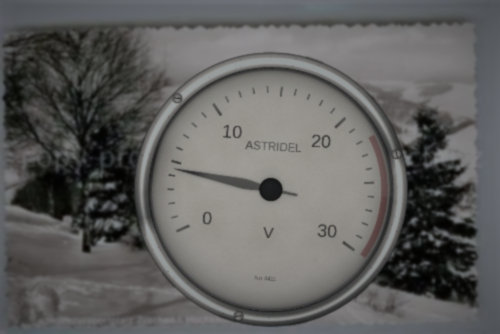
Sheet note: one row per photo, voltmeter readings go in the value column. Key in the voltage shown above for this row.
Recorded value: 4.5 V
